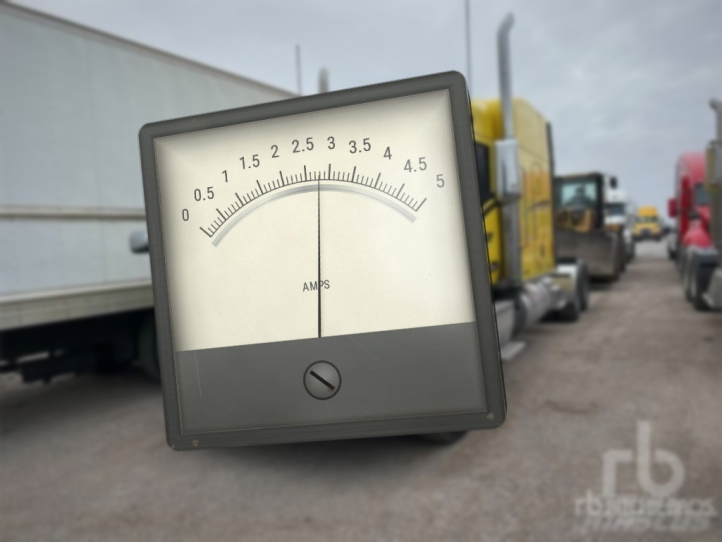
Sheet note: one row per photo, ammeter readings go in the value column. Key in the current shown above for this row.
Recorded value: 2.8 A
